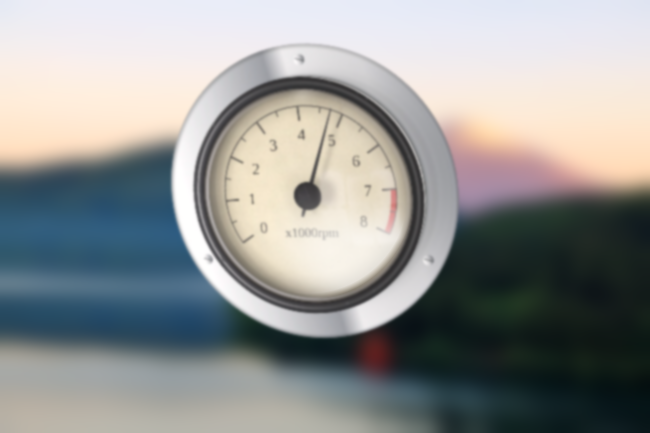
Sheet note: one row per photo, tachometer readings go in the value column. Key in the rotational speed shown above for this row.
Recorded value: 4750 rpm
